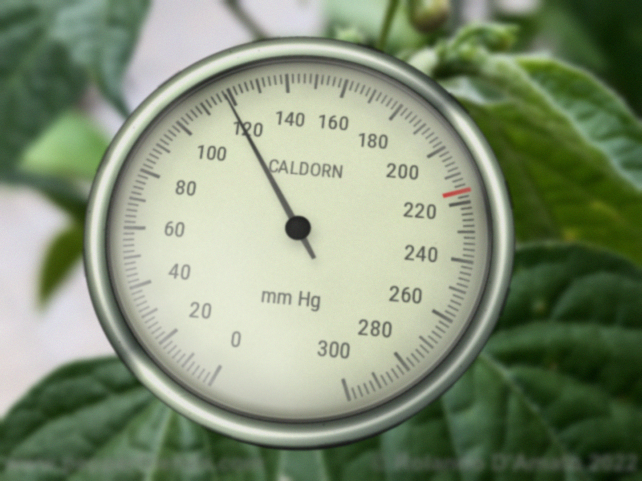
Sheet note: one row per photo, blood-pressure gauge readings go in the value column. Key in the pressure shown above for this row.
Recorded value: 118 mmHg
